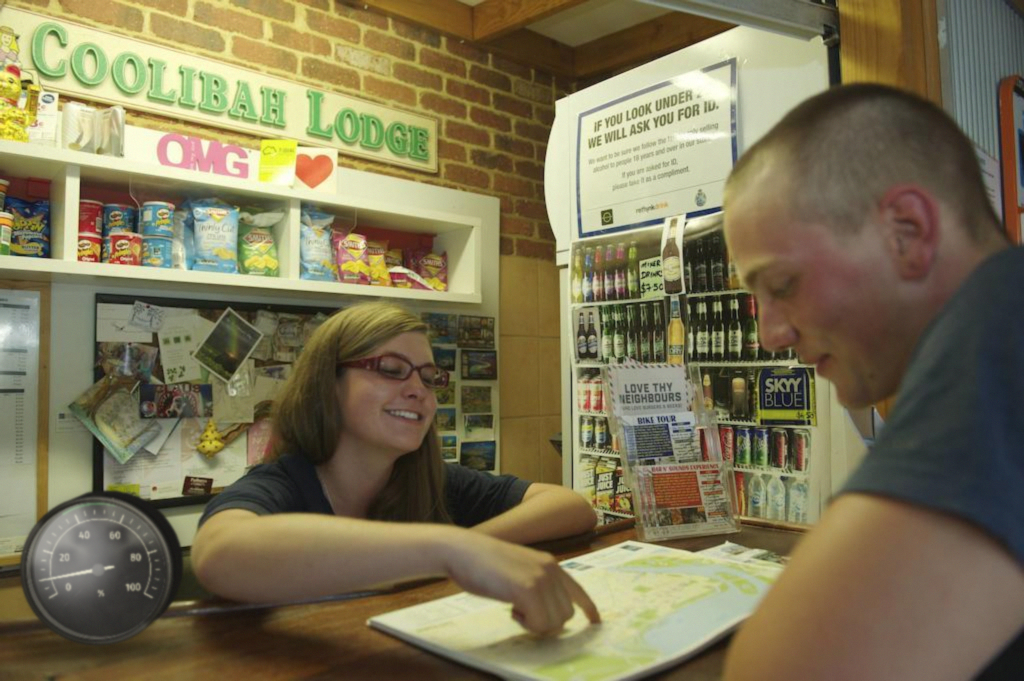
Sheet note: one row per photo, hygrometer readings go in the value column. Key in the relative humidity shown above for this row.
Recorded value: 8 %
